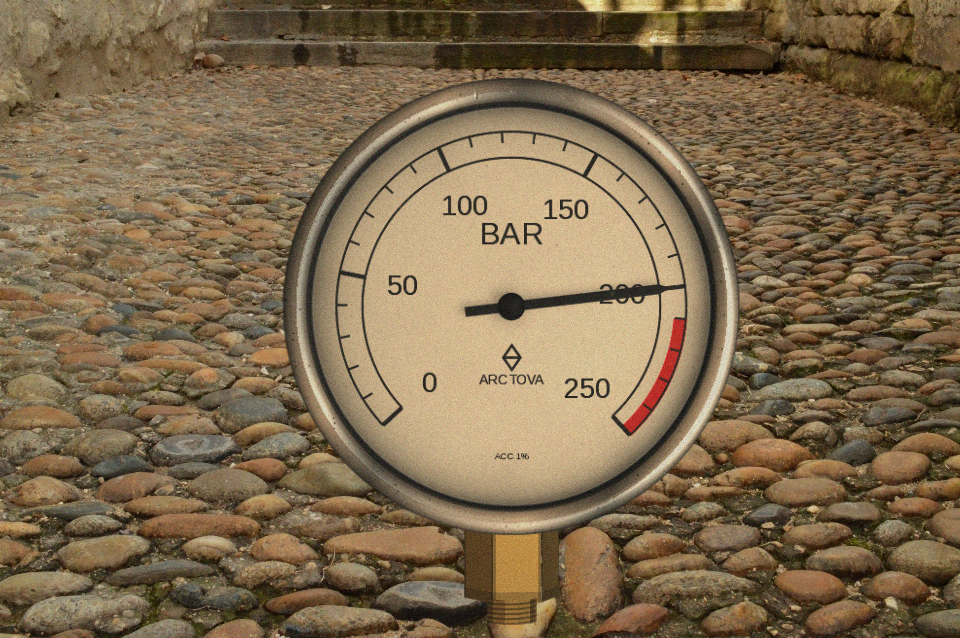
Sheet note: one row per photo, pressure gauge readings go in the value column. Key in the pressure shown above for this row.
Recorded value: 200 bar
